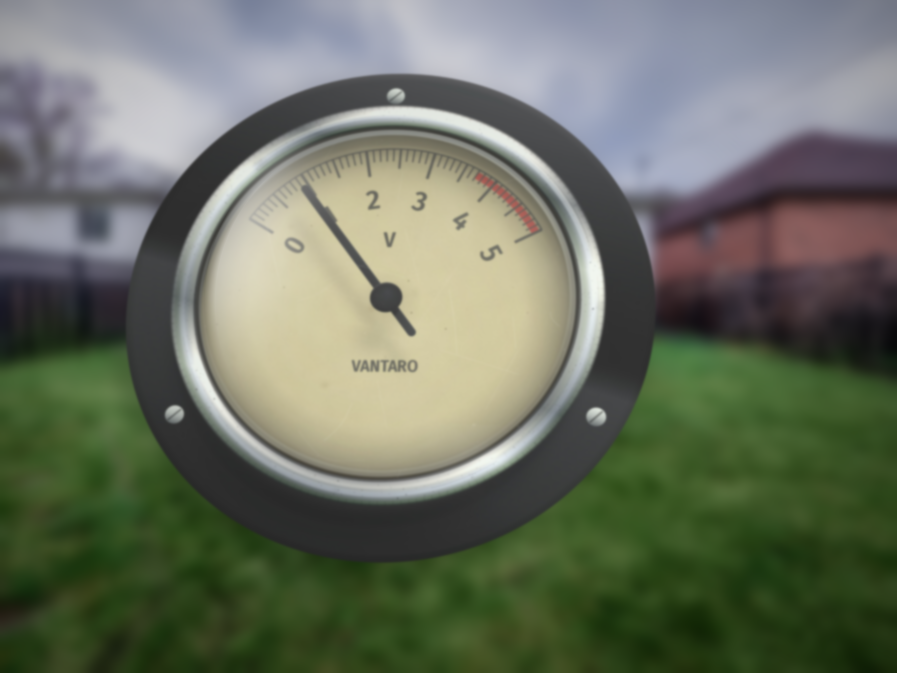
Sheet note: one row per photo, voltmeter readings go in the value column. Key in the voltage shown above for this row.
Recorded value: 0.9 V
